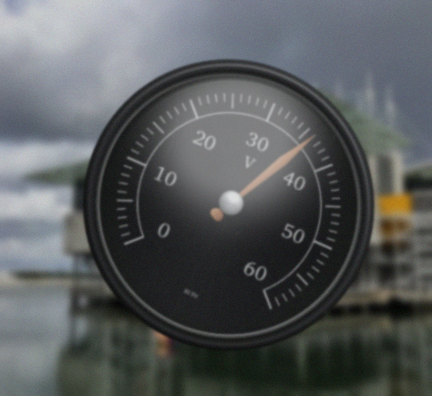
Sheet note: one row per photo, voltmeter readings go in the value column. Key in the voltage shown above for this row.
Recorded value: 36 V
